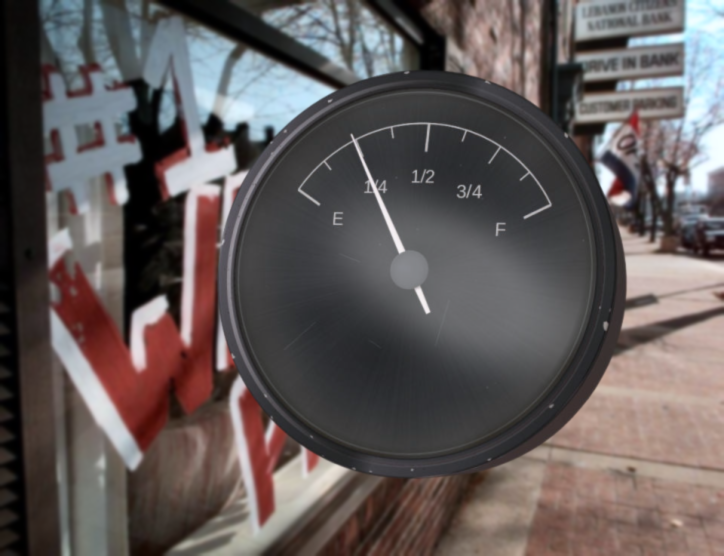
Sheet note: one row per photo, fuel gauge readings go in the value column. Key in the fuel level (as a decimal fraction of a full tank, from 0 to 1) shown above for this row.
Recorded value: 0.25
